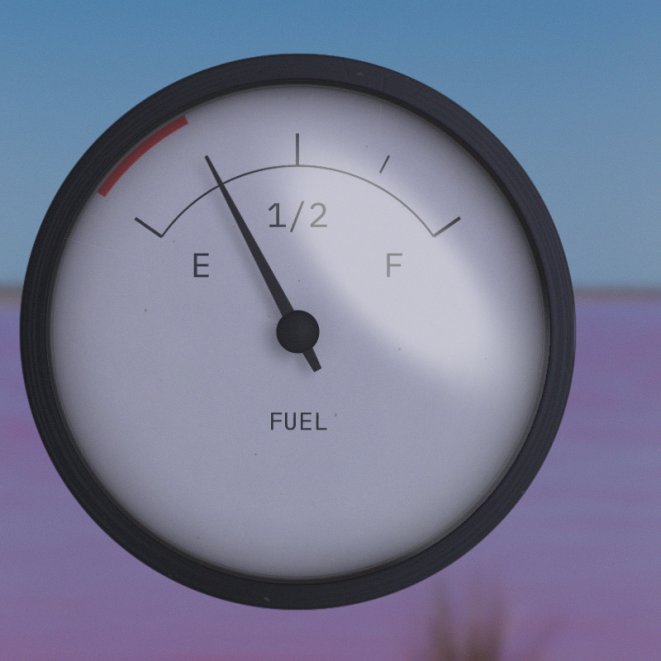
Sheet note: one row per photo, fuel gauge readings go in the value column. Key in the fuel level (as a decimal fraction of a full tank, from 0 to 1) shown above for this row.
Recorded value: 0.25
